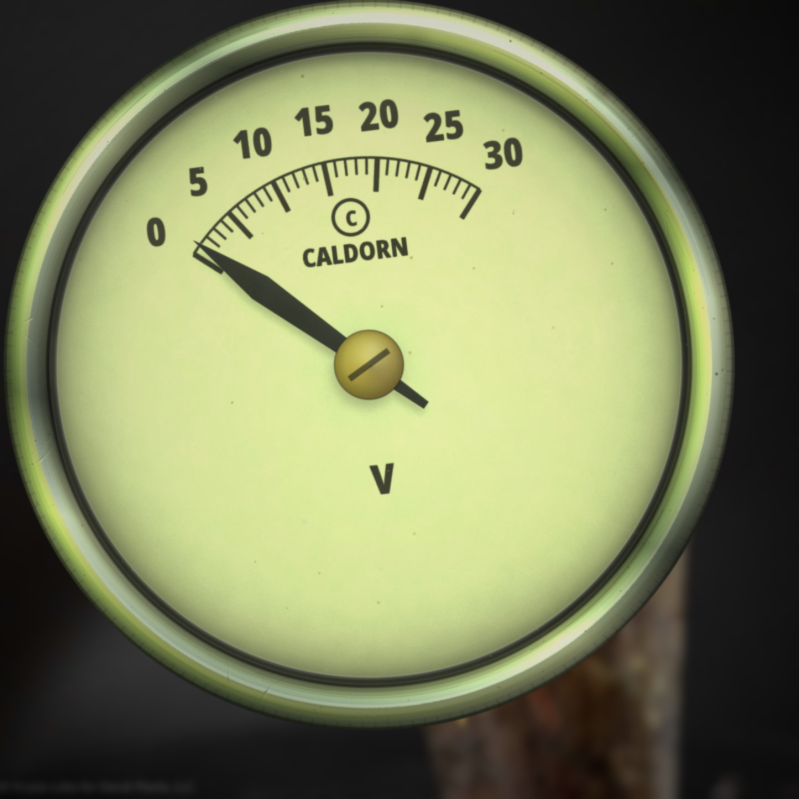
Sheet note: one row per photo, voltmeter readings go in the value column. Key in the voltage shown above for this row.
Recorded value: 1 V
